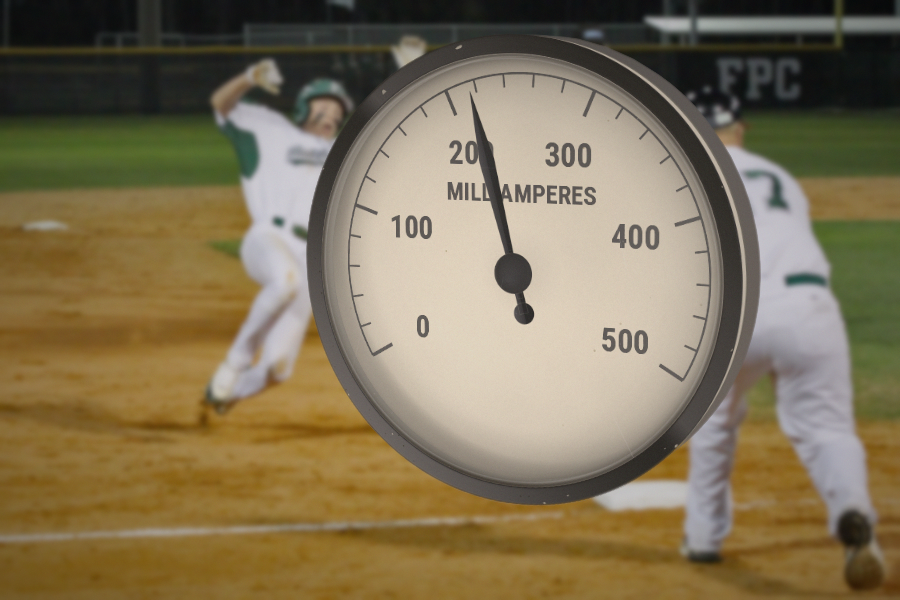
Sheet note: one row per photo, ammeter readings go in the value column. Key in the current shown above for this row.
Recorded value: 220 mA
